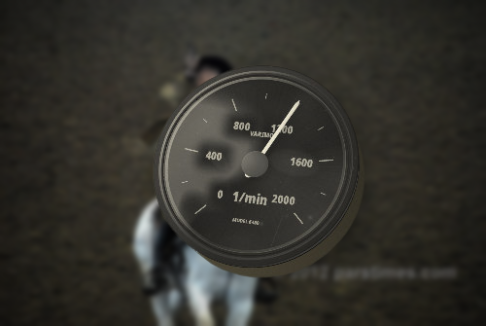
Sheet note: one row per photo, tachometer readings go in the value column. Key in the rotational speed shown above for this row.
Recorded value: 1200 rpm
